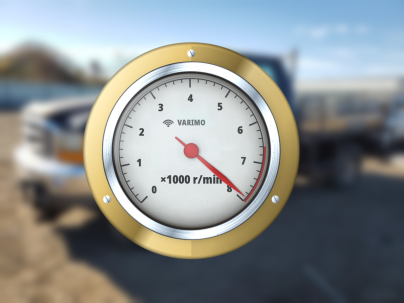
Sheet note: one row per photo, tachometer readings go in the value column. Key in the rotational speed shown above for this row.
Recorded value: 7900 rpm
